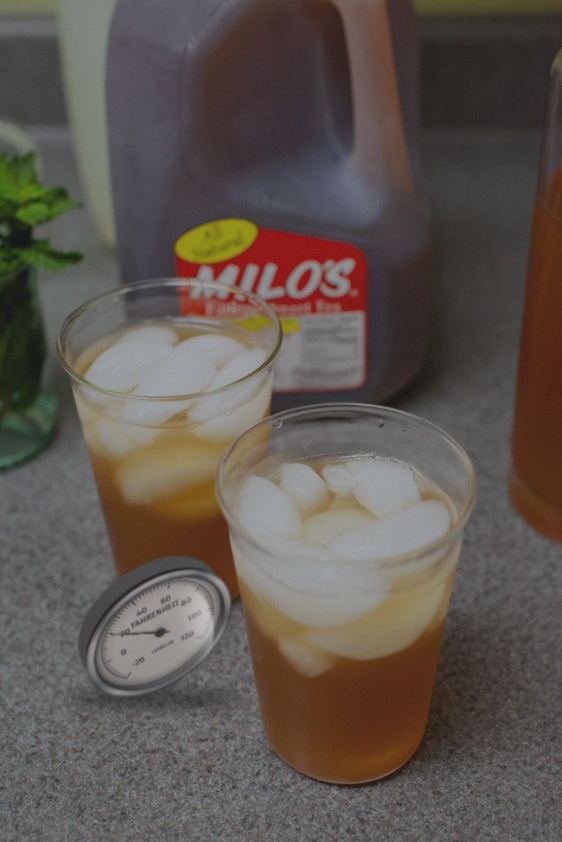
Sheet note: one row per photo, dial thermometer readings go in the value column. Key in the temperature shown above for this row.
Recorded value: 20 °F
